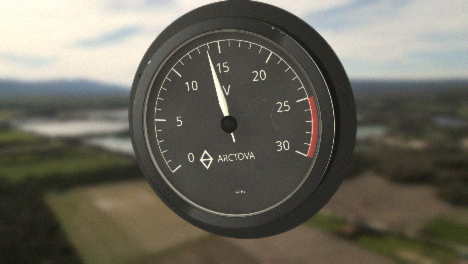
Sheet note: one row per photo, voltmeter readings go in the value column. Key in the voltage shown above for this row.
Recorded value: 14 V
